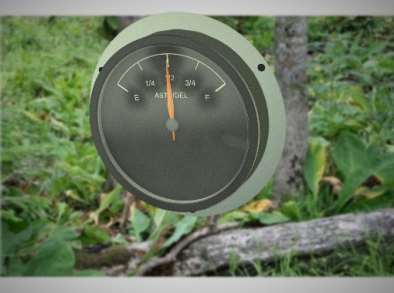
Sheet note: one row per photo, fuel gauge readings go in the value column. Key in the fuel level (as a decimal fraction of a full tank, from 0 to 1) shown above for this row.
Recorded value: 0.5
